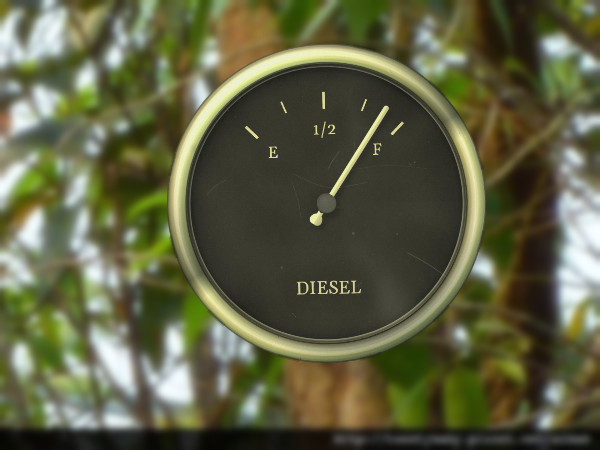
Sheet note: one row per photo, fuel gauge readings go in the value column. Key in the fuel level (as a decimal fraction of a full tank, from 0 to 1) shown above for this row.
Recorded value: 0.875
